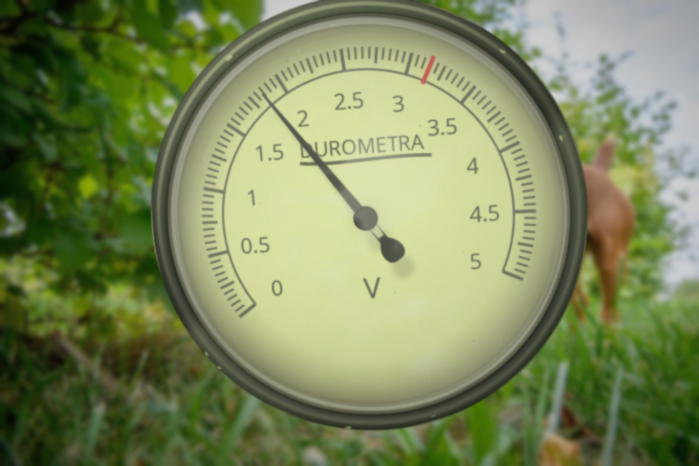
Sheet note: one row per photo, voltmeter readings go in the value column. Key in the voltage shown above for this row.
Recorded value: 1.85 V
